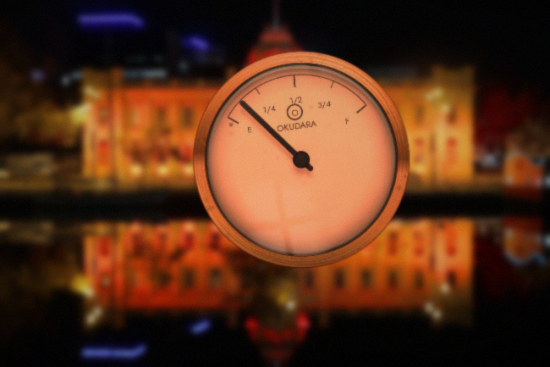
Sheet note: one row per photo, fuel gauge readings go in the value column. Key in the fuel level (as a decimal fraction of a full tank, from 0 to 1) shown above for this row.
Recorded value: 0.125
